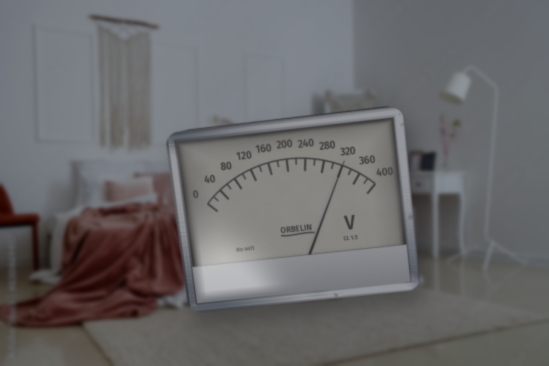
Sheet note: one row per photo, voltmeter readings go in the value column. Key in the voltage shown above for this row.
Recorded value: 320 V
